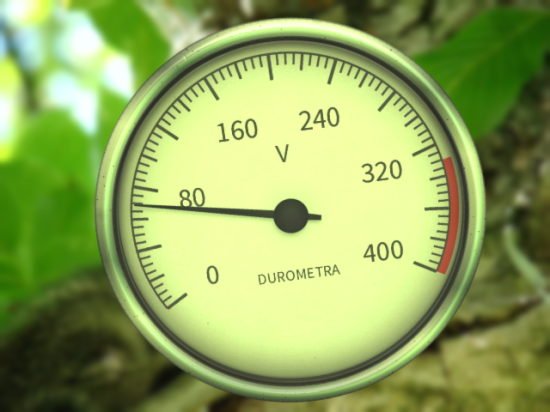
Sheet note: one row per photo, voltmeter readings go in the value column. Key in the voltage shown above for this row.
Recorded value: 70 V
